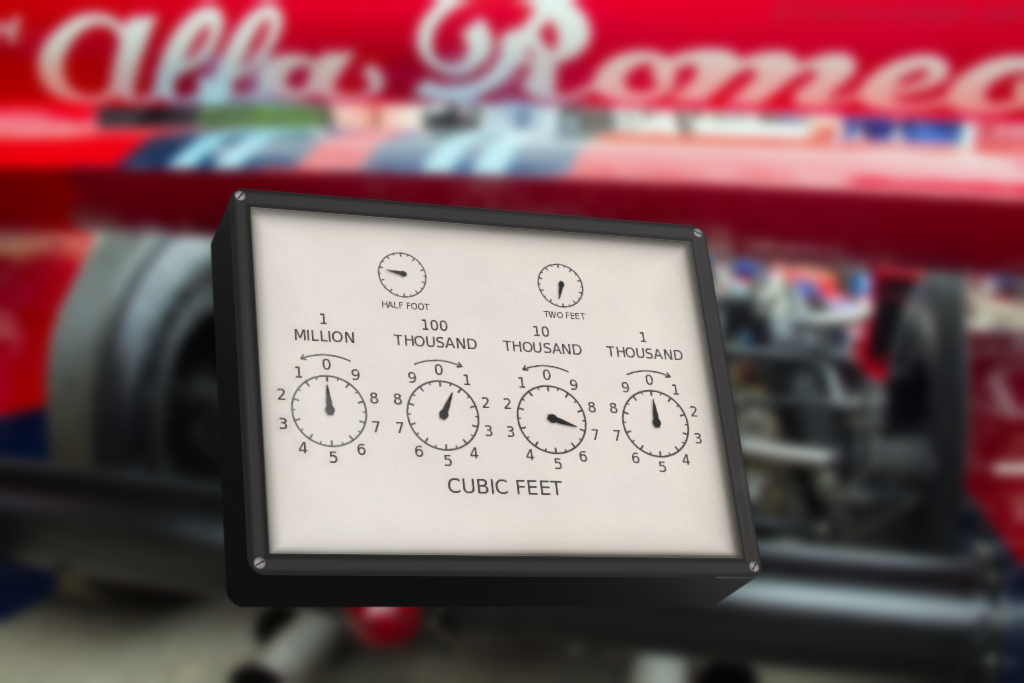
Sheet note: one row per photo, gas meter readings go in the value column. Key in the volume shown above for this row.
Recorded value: 7000 ft³
